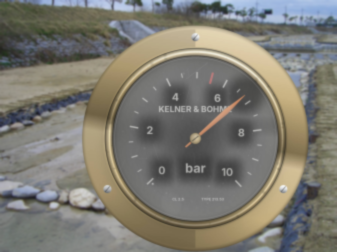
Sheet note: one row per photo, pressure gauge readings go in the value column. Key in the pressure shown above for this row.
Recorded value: 6.75 bar
